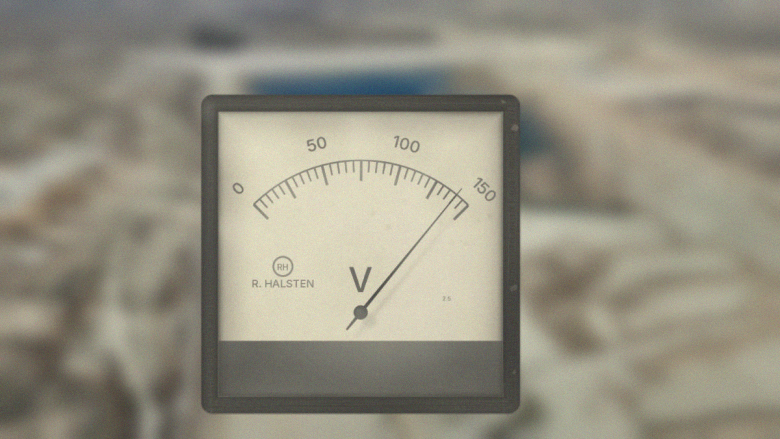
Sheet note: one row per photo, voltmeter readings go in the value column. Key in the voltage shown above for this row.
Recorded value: 140 V
